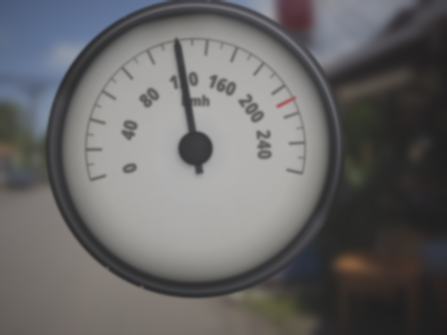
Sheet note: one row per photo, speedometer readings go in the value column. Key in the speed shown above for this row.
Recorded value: 120 km/h
